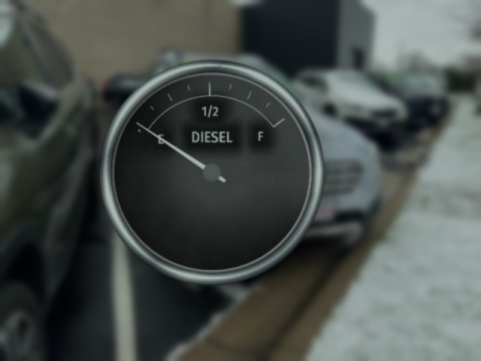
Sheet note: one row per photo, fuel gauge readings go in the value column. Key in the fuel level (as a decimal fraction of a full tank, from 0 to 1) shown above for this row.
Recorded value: 0
